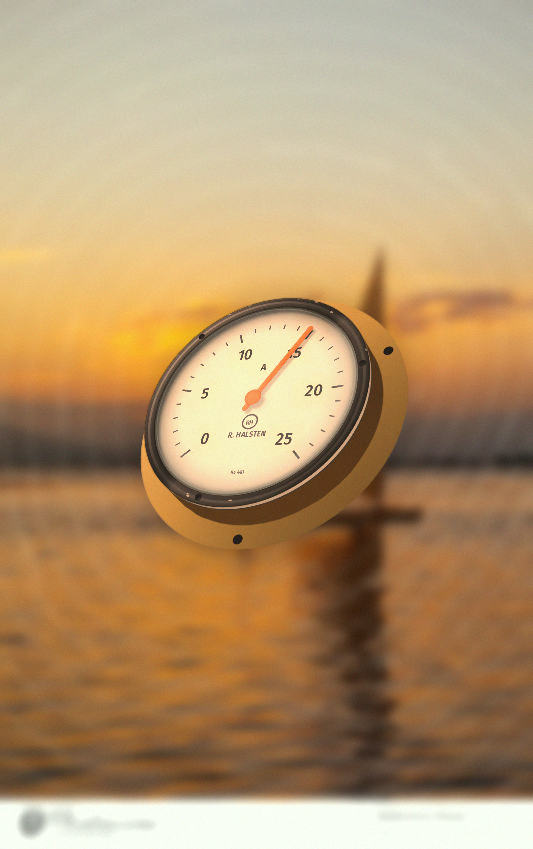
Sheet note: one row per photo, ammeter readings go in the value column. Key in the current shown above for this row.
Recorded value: 15 A
